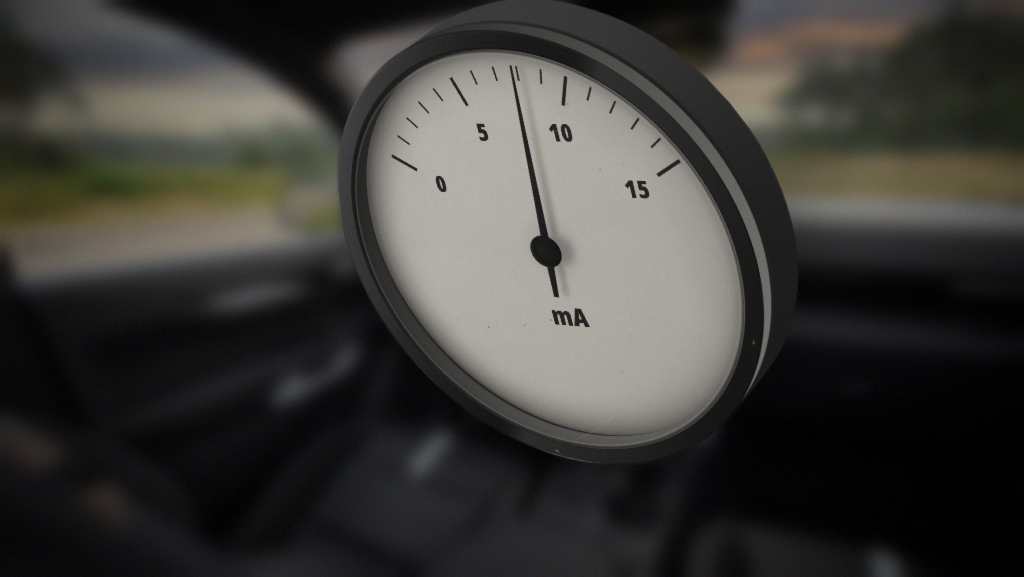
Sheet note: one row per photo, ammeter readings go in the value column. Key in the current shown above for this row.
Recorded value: 8 mA
